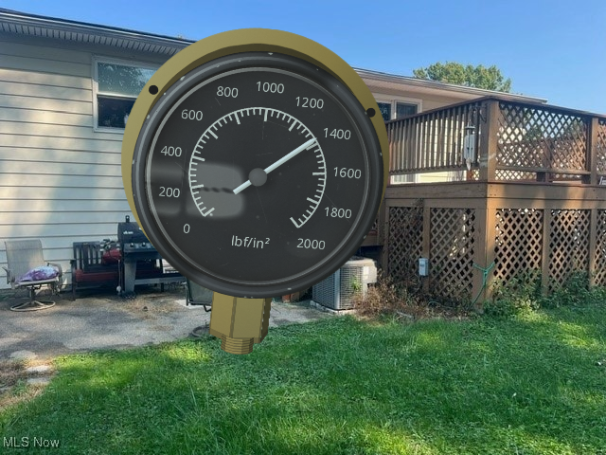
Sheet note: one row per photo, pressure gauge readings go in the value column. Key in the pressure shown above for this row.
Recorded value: 1360 psi
